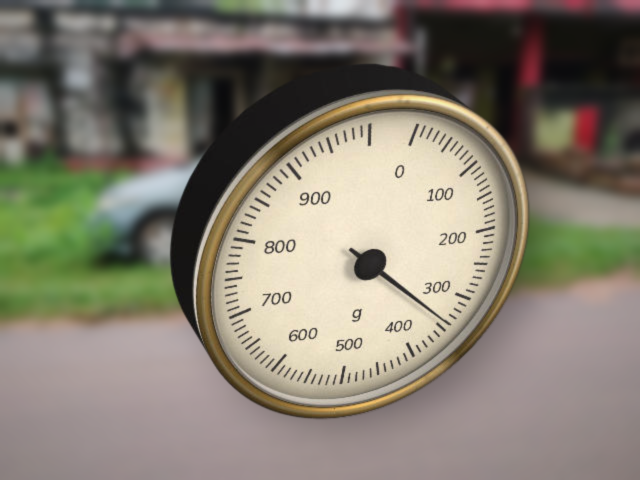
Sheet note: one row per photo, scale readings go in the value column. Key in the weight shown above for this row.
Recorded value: 340 g
